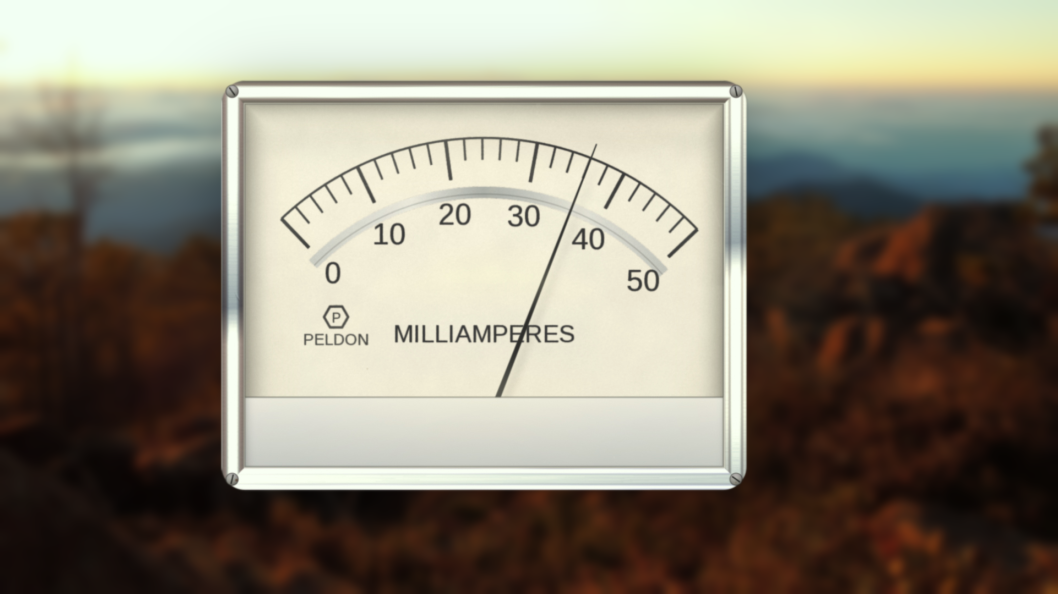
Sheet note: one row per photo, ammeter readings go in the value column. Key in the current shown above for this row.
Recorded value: 36 mA
